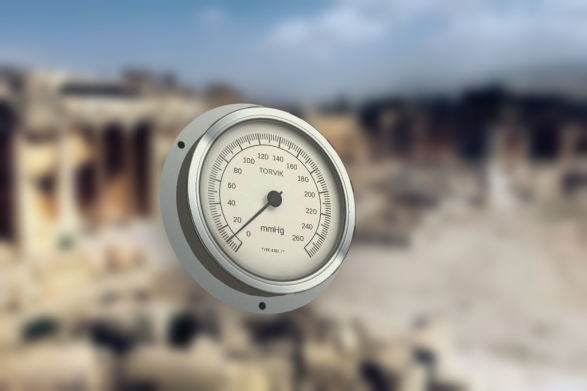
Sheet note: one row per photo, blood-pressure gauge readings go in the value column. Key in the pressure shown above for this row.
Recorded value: 10 mmHg
